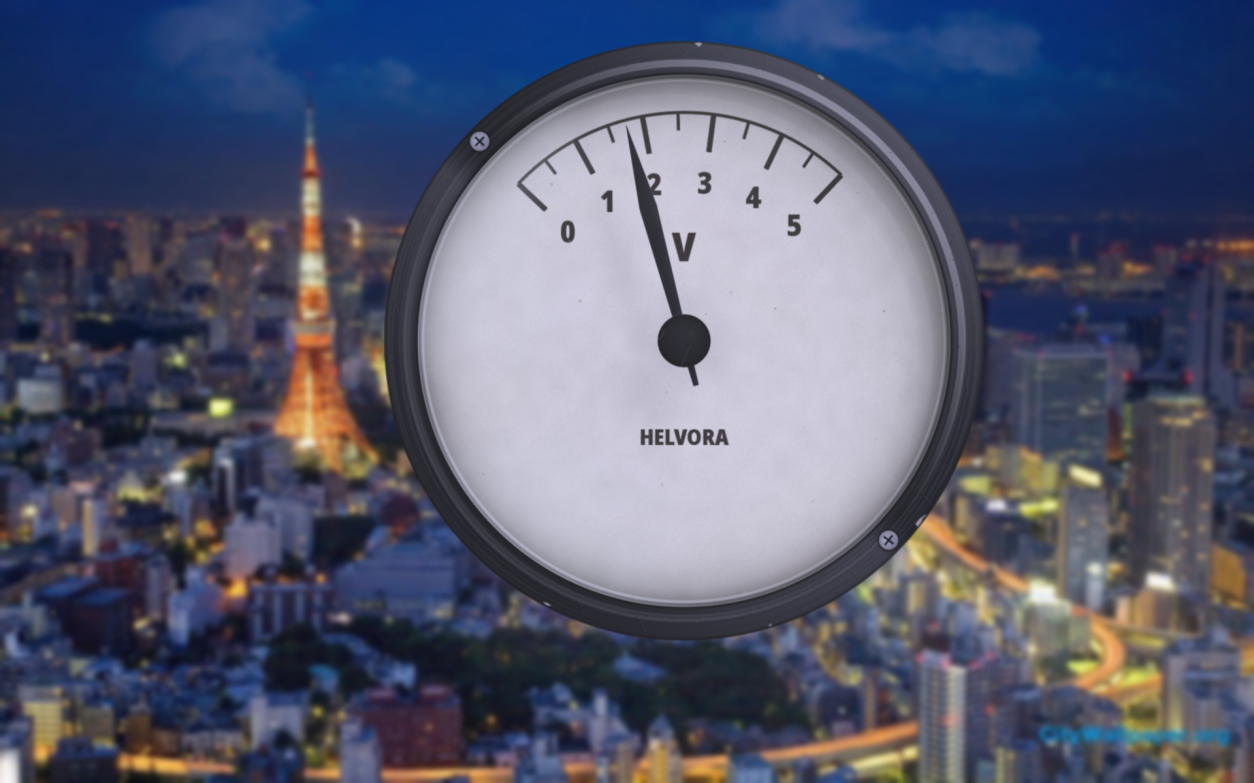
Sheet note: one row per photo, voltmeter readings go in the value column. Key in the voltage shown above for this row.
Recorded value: 1.75 V
